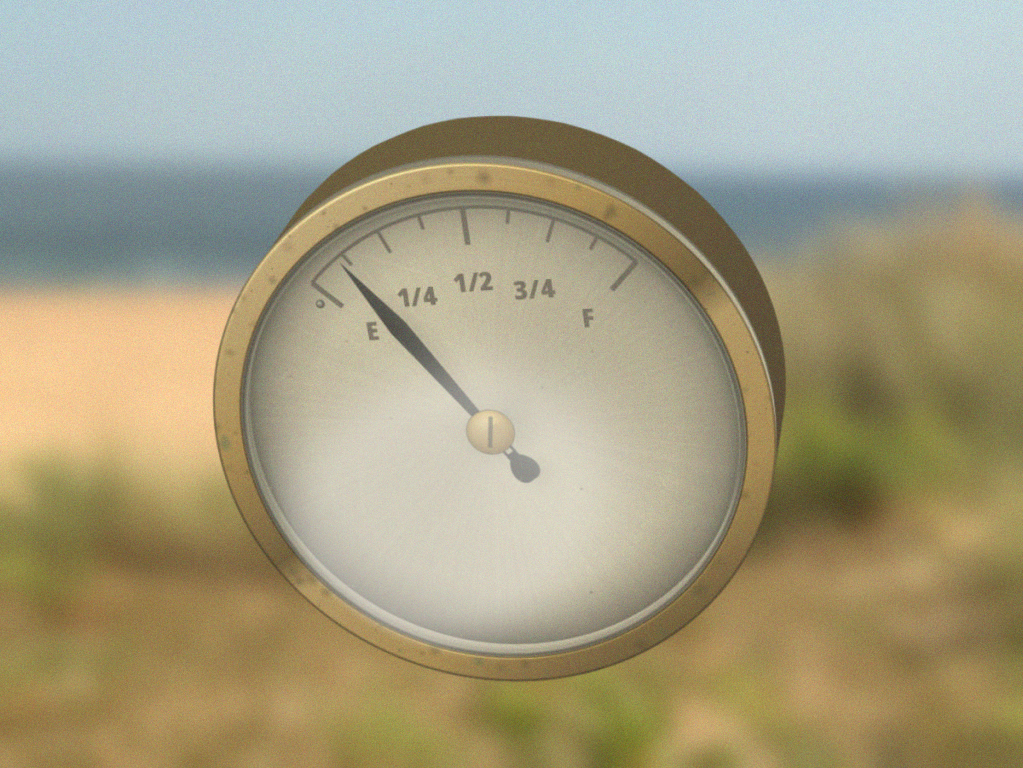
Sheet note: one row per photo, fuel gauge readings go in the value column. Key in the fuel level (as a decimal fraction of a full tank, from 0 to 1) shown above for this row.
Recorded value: 0.125
